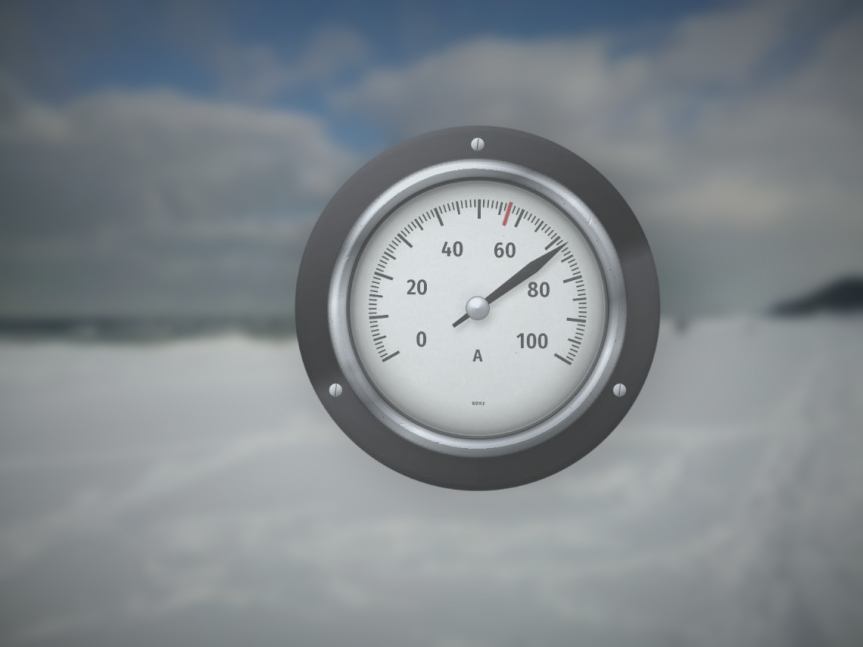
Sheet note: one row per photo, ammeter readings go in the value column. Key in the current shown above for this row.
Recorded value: 72 A
